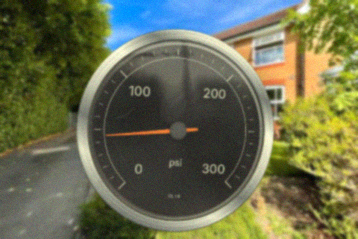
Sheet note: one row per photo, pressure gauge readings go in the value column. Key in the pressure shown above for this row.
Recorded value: 45 psi
